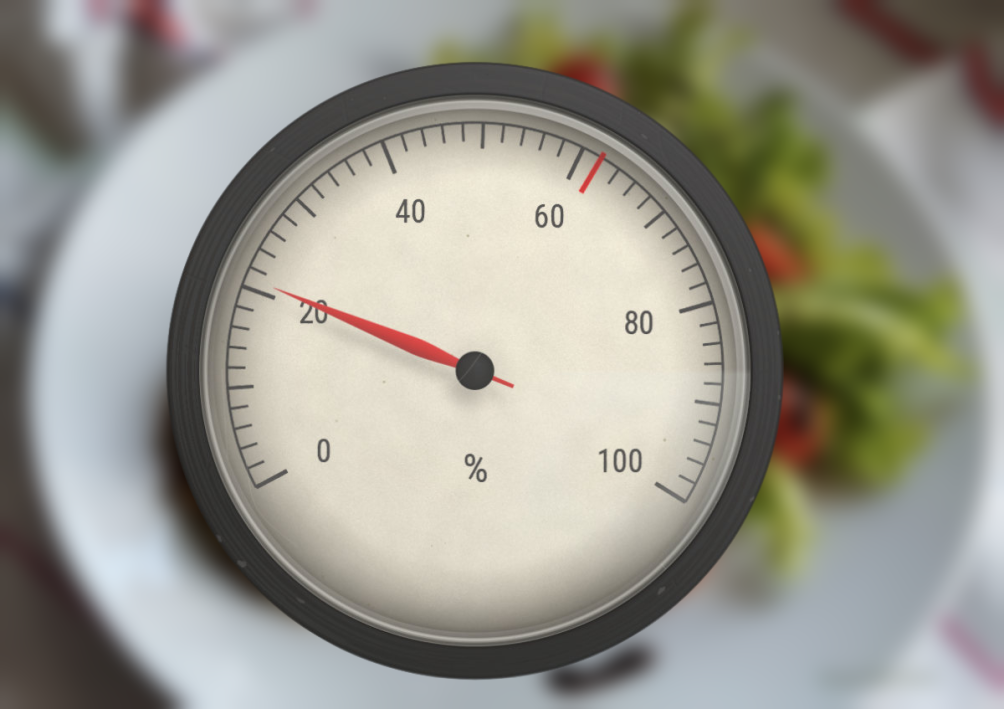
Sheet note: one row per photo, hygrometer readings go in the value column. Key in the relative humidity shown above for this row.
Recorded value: 21 %
